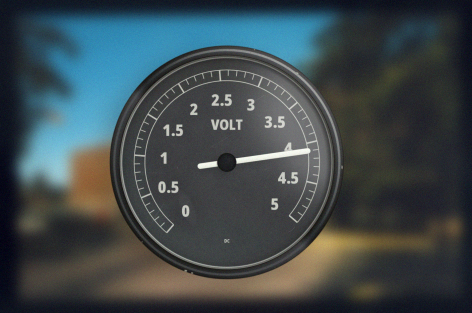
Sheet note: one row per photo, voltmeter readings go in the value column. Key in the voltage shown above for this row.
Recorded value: 4.1 V
